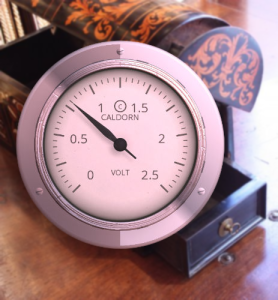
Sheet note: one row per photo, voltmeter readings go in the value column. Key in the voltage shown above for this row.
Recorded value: 0.8 V
